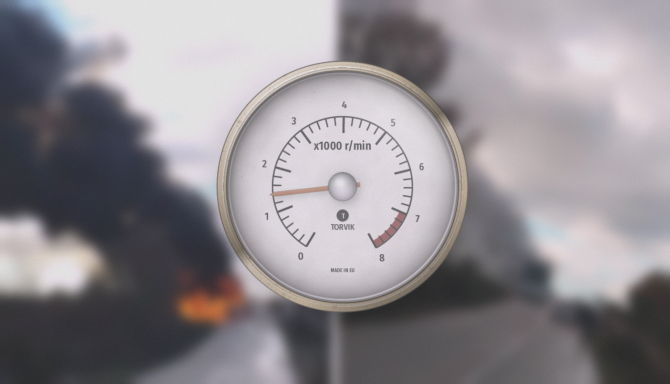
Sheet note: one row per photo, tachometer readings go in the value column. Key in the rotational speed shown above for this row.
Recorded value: 1400 rpm
